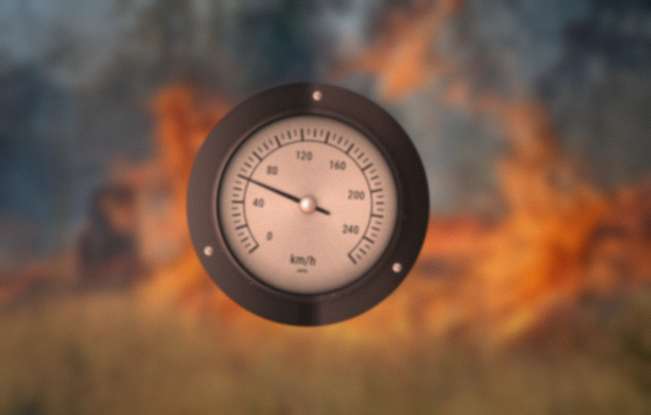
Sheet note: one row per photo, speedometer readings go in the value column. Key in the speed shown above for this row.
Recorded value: 60 km/h
